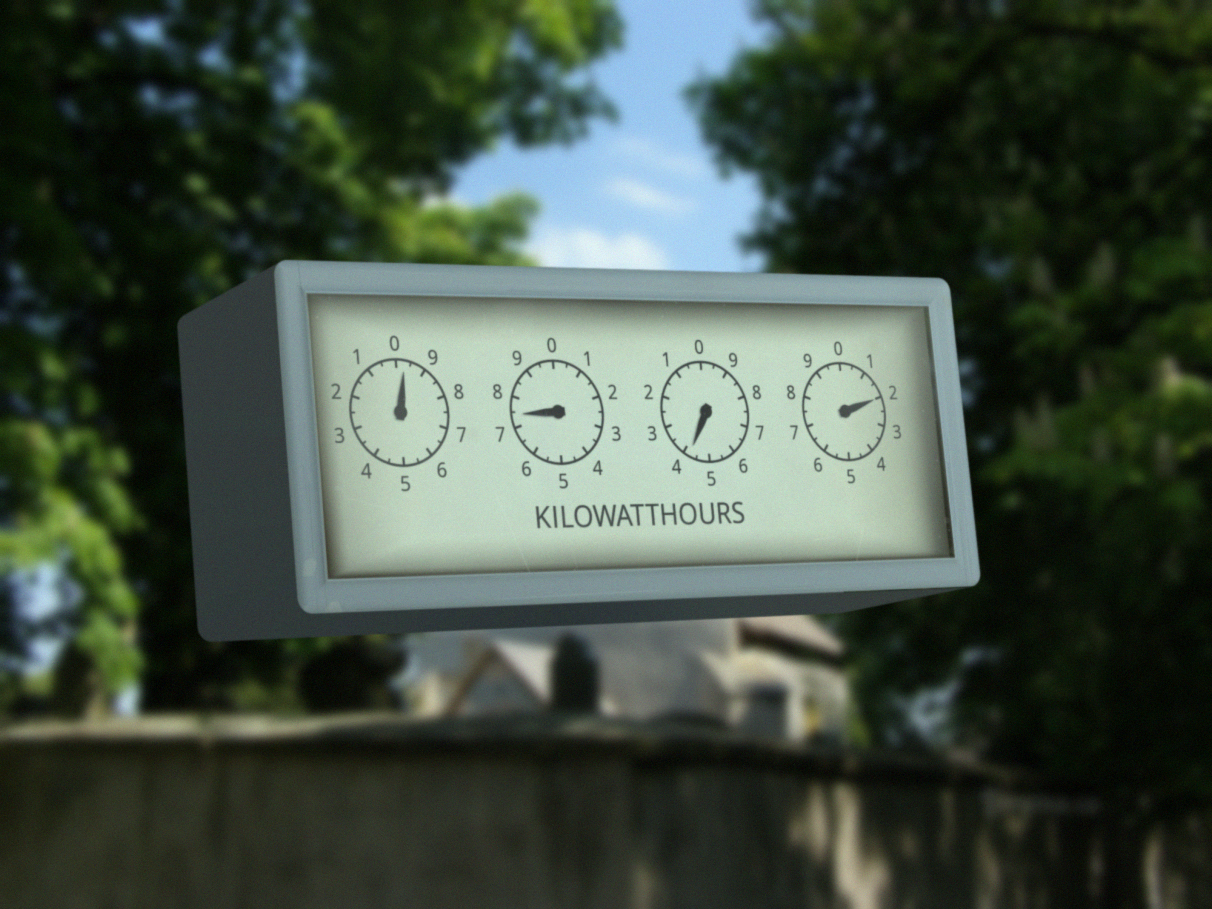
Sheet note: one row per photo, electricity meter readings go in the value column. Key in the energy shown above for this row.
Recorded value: 9742 kWh
